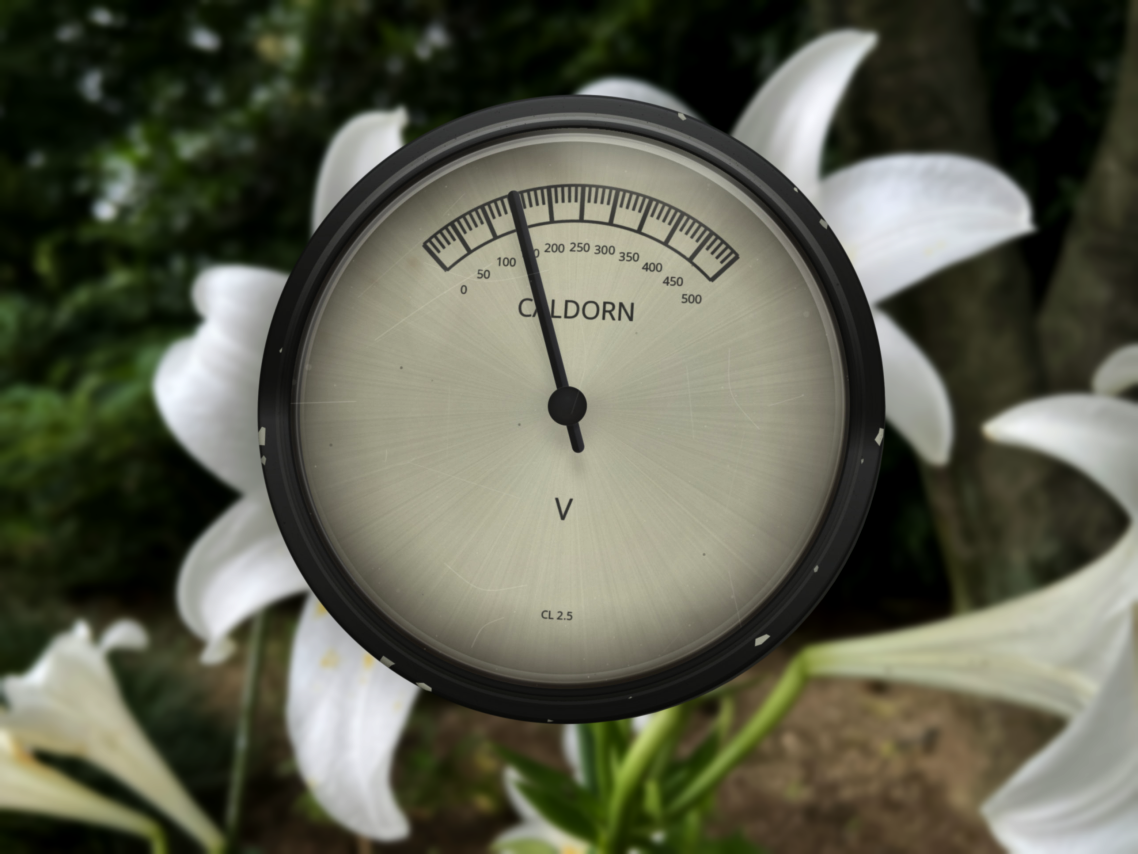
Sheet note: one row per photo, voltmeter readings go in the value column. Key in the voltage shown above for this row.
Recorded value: 150 V
